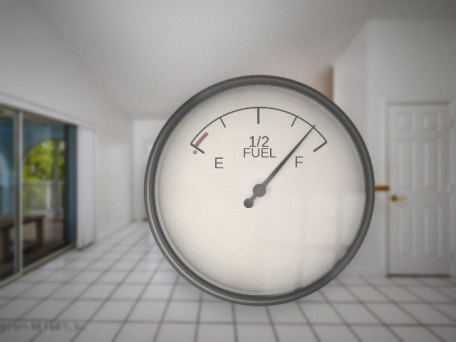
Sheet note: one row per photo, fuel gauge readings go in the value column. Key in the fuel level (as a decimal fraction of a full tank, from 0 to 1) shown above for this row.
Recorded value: 0.875
